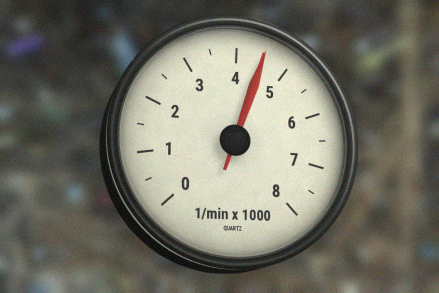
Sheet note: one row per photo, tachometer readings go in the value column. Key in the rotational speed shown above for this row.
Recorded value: 4500 rpm
